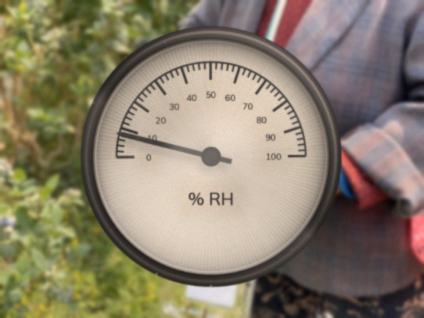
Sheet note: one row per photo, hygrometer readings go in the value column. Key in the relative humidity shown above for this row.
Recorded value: 8 %
